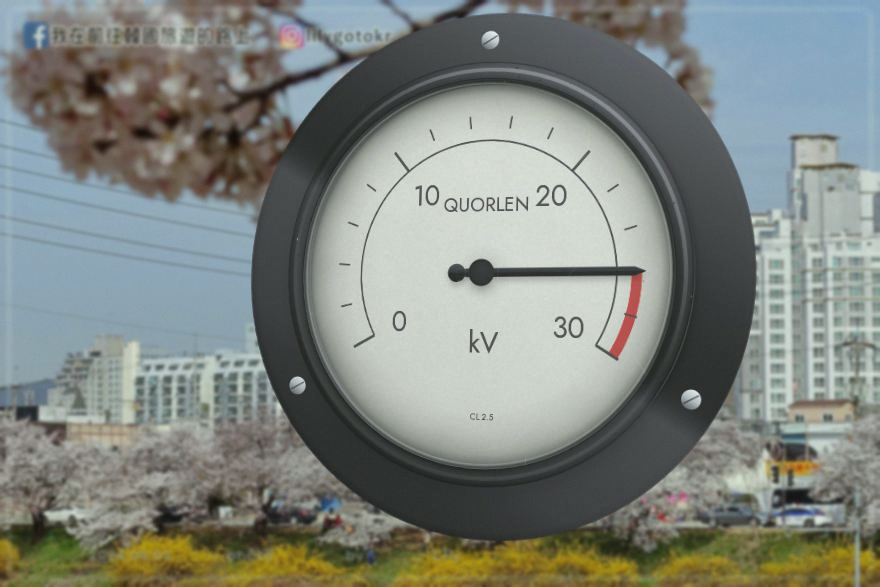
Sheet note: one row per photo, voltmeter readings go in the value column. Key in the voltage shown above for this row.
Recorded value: 26 kV
